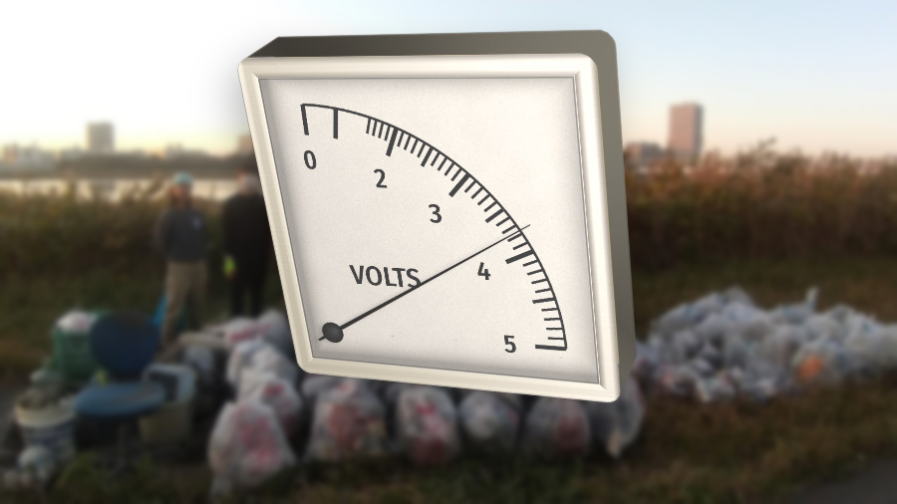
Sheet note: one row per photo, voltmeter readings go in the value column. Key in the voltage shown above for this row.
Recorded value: 3.75 V
